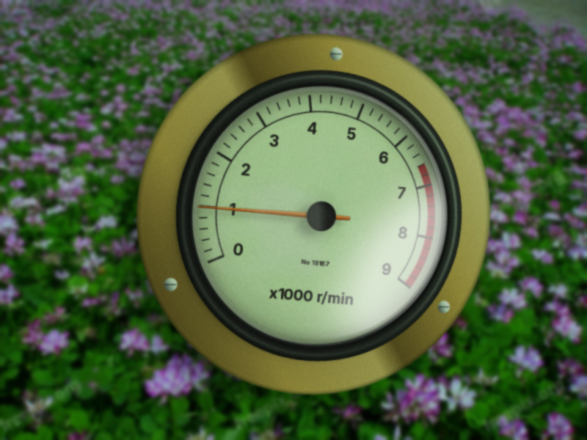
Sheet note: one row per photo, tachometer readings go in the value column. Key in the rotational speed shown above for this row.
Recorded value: 1000 rpm
